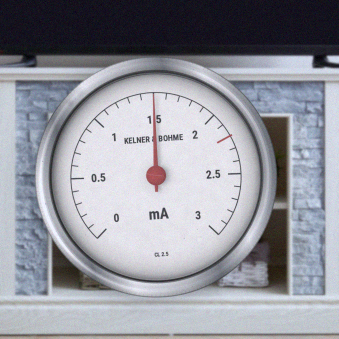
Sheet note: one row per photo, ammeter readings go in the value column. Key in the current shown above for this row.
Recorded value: 1.5 mA
